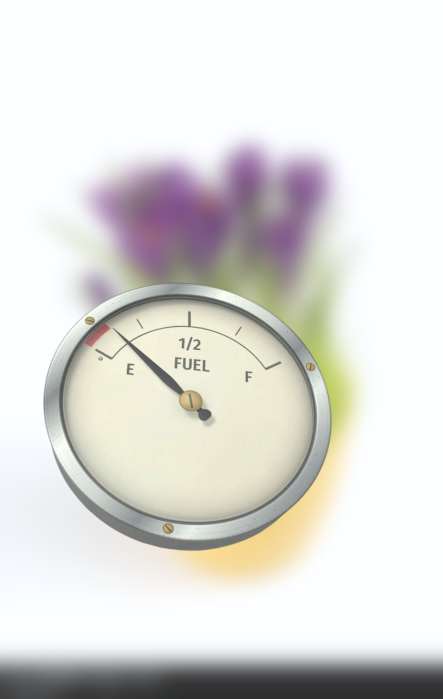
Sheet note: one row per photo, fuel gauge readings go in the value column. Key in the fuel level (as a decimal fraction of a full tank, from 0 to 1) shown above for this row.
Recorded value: 0.125
